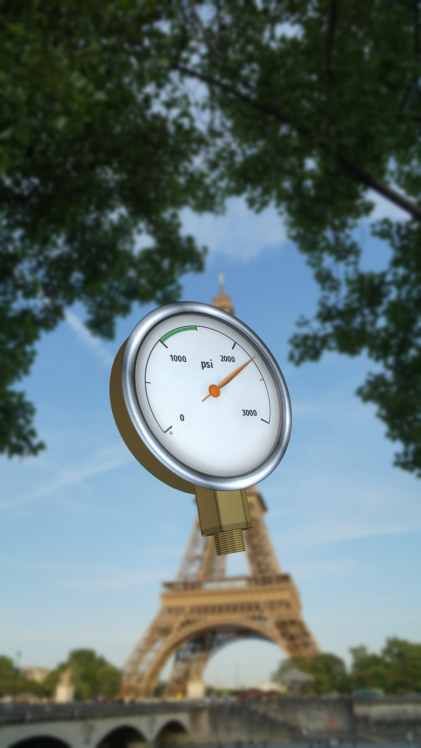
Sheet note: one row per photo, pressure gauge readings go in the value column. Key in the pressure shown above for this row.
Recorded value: 2250 psi
